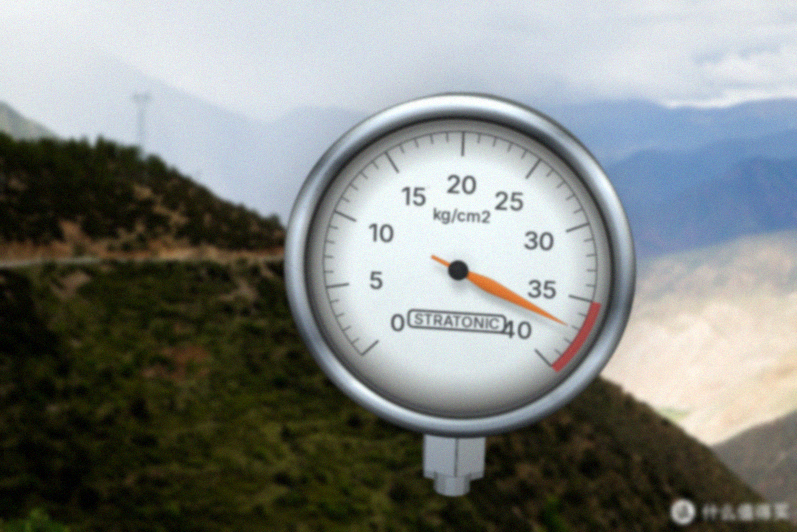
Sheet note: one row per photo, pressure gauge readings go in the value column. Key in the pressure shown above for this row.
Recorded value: 37 kg/cm²
